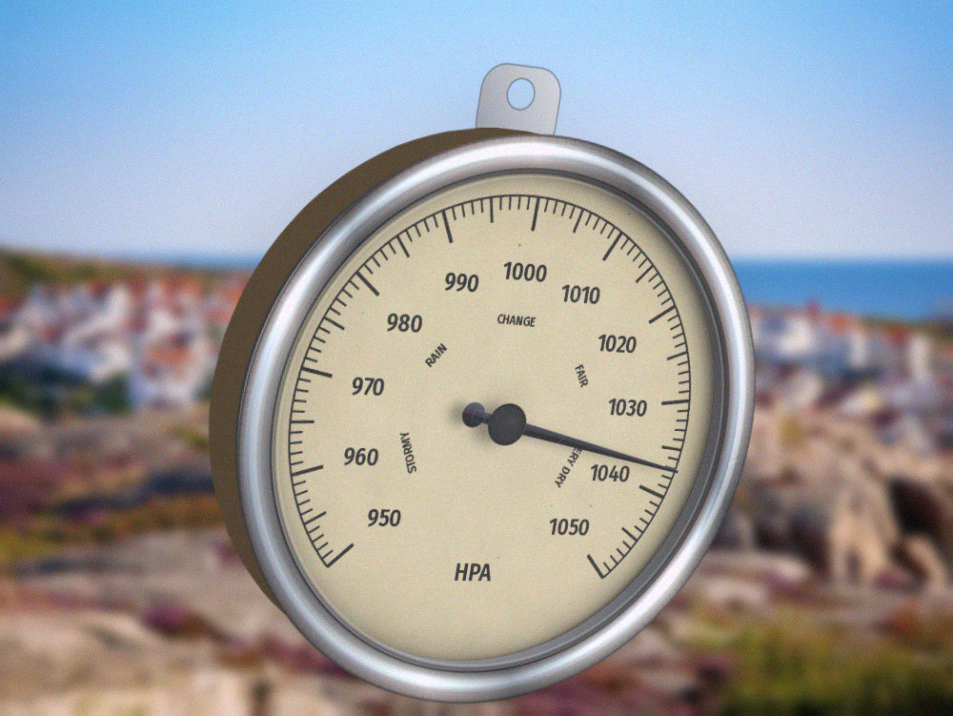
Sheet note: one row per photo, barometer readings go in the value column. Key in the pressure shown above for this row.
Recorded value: 1037 hPa
